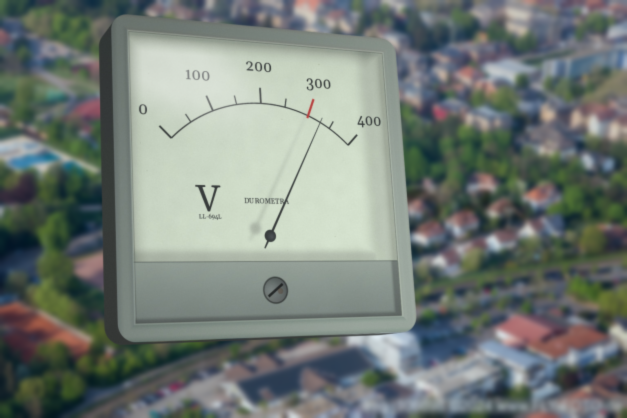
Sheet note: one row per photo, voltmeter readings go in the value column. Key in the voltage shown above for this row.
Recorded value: 325 V
